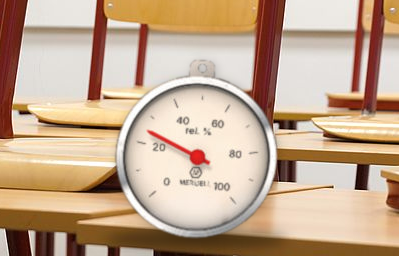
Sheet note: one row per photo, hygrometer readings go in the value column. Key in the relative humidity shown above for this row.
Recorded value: 25 %
